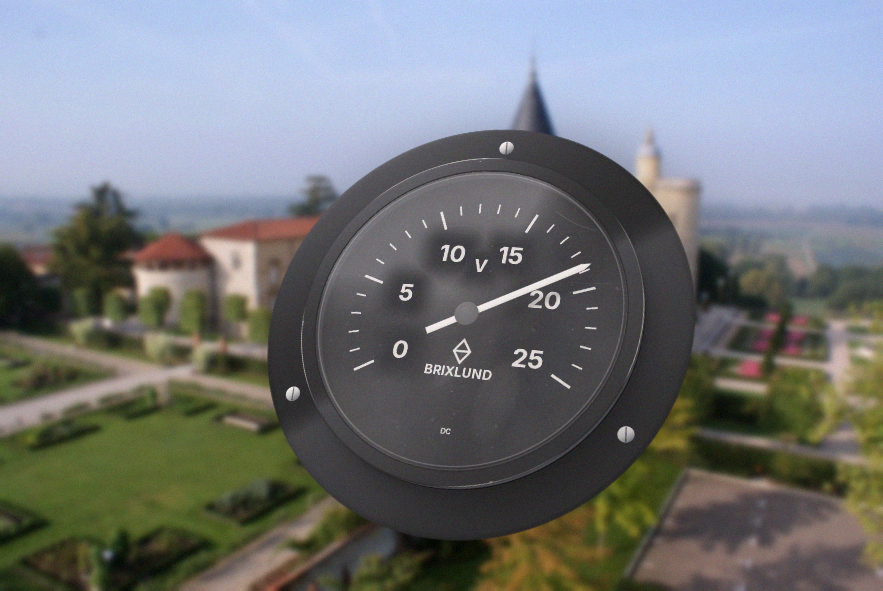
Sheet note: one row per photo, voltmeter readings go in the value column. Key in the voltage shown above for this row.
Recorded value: 19 V
